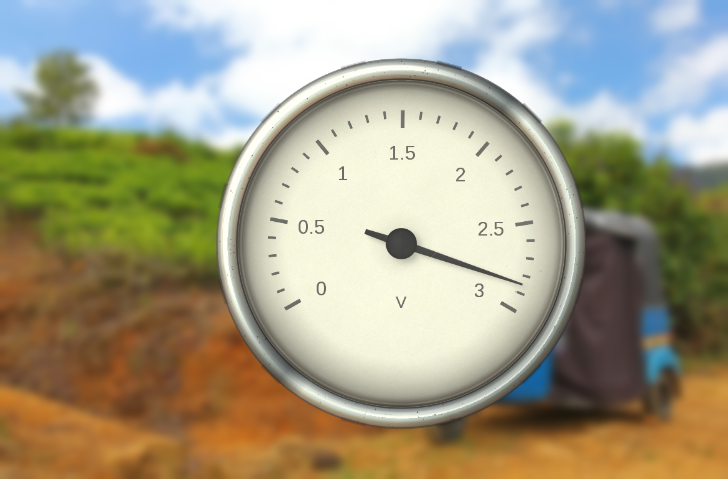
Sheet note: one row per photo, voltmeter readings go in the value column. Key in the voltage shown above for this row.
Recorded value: 2.85 V
